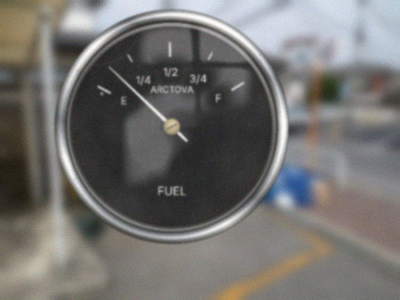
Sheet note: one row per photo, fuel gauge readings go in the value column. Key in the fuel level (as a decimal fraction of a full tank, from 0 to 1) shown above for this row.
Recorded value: 0.125
